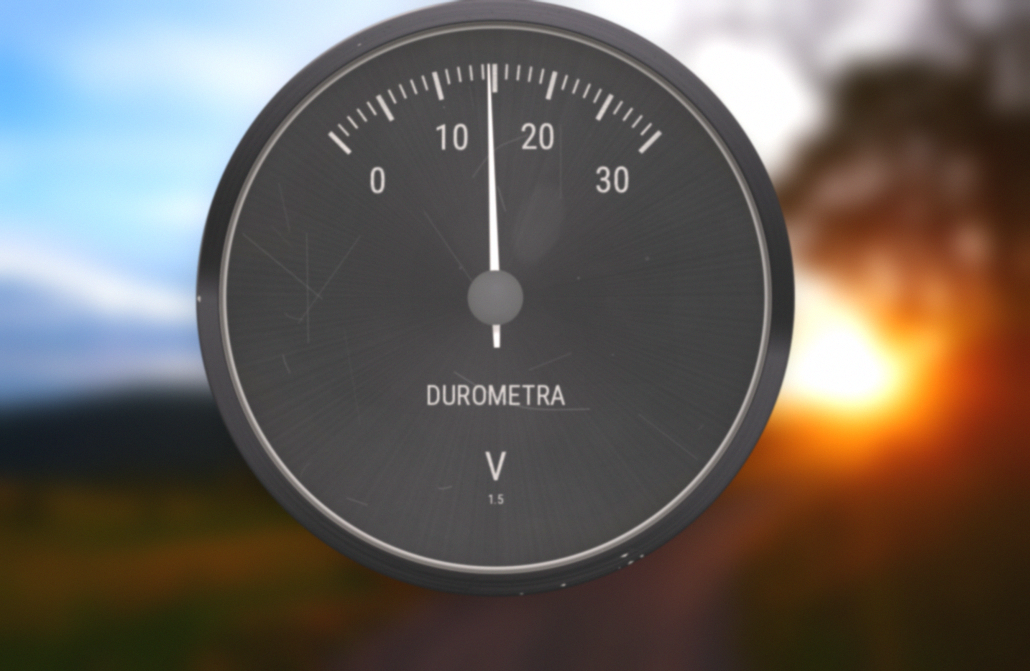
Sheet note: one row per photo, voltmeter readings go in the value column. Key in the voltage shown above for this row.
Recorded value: 14.5 V
